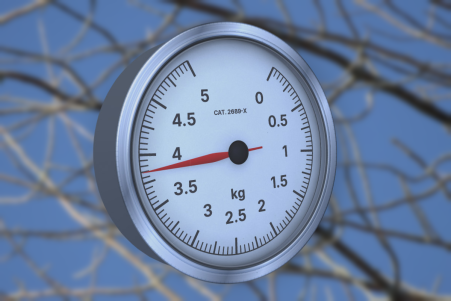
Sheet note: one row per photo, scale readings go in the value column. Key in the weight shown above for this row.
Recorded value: 3.85 kg
